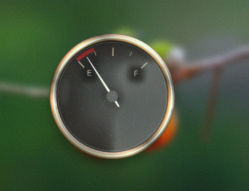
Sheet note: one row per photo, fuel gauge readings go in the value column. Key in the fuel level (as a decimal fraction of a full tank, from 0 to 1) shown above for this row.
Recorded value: 0.125
